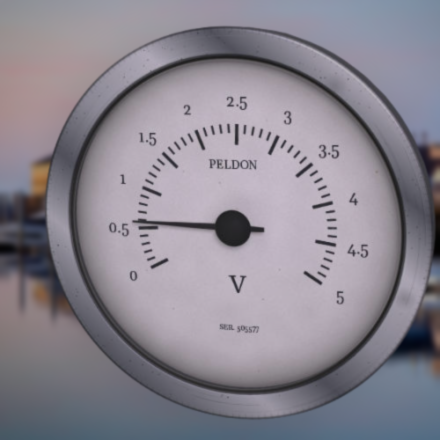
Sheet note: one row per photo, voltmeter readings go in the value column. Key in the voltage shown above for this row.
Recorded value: 0.6 V
